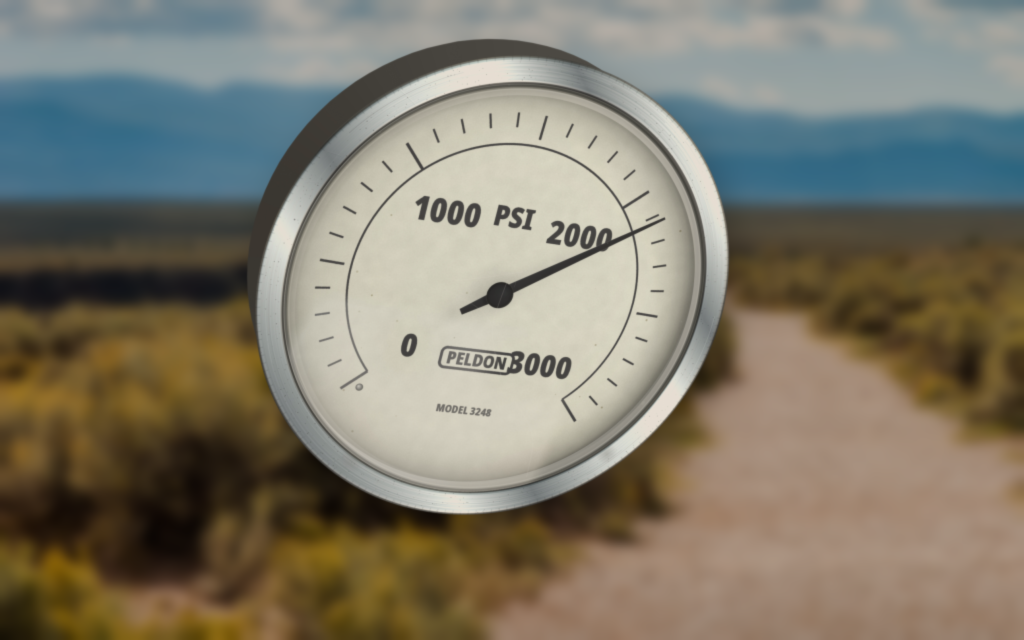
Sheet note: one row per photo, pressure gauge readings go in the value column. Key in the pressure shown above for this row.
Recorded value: 2100 psi
